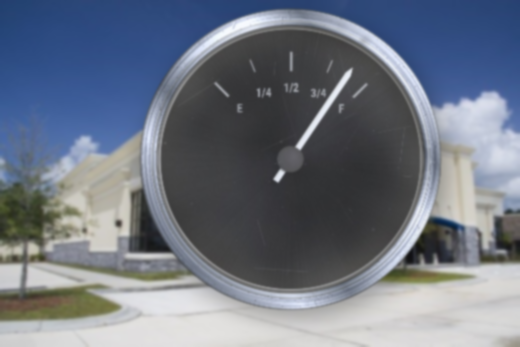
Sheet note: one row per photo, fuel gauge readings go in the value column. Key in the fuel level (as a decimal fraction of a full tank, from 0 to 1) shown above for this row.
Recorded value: 0.875
